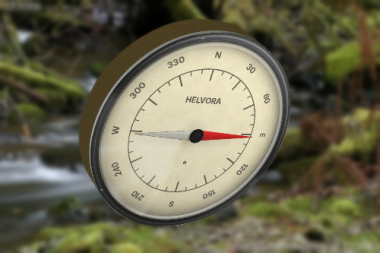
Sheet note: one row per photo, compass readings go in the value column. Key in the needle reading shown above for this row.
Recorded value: 90 °
